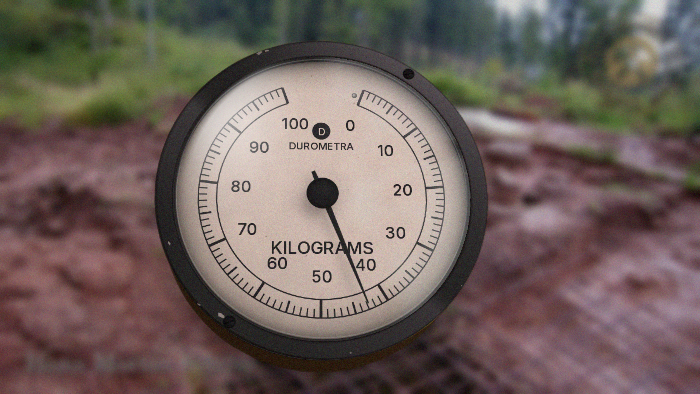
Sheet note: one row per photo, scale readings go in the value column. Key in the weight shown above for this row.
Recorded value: 43 kg
